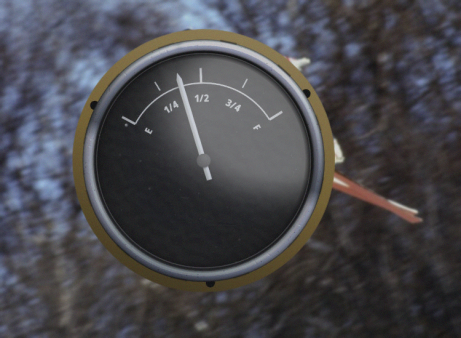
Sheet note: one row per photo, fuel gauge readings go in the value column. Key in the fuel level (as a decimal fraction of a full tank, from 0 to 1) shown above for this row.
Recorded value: 0.375
